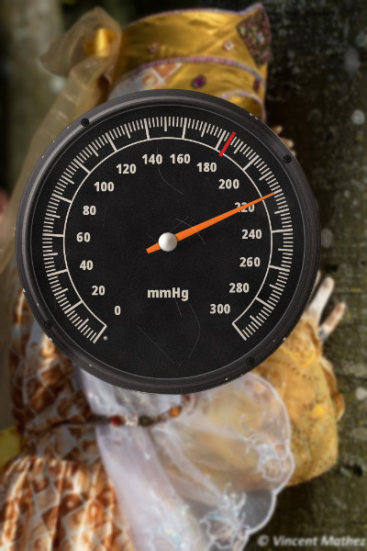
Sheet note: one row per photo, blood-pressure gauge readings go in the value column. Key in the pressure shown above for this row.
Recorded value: 220 mmHg
